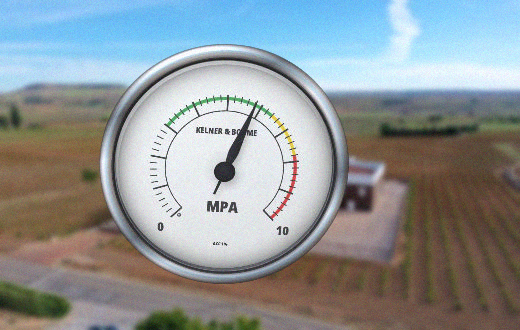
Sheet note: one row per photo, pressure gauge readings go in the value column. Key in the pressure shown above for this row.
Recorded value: 5.8 MPa
